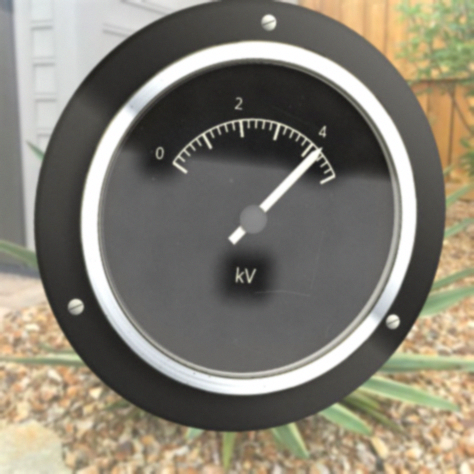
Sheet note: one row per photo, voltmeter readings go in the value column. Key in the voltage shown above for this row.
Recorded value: 4.2 kV
